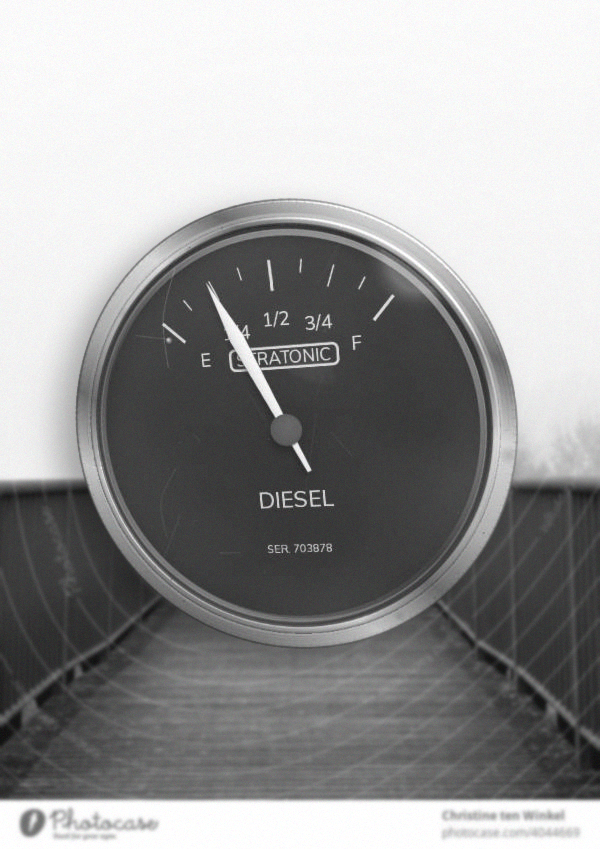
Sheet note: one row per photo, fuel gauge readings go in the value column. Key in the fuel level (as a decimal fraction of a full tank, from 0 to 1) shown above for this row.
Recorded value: 0.25
